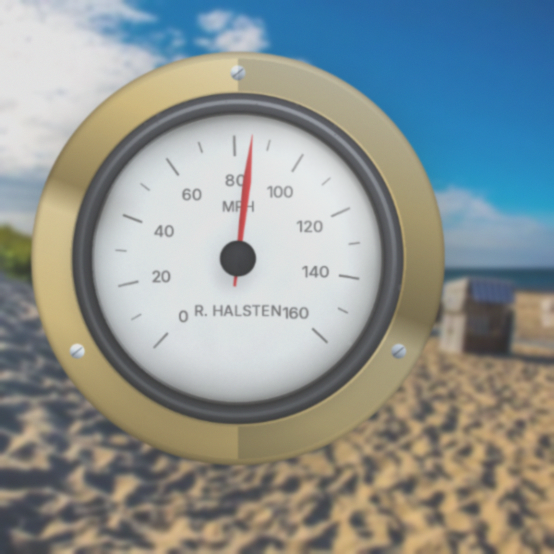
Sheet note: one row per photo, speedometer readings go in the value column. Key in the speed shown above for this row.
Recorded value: 85 mph
